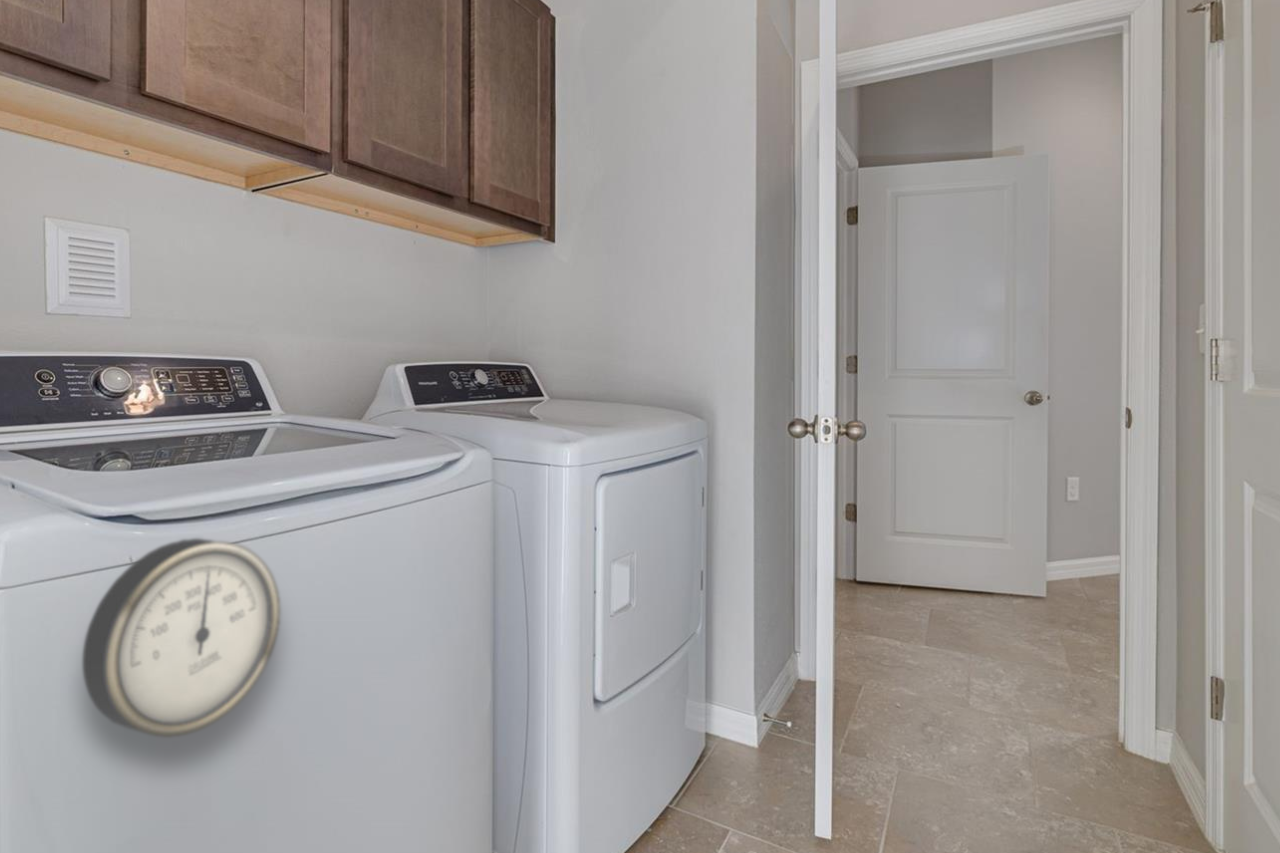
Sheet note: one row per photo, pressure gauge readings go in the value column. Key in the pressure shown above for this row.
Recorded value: 350 psi
